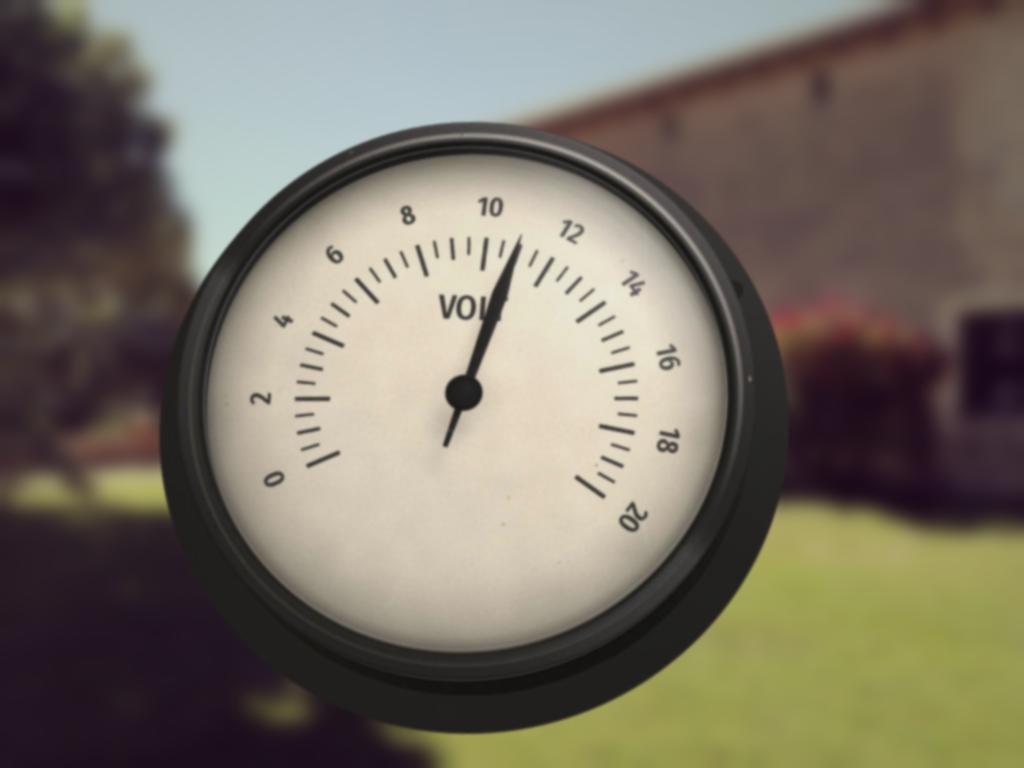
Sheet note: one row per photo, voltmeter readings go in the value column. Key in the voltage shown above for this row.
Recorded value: 11 V
